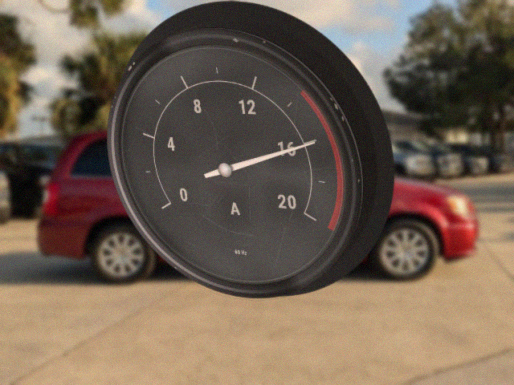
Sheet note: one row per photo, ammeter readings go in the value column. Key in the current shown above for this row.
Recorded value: 16 A
